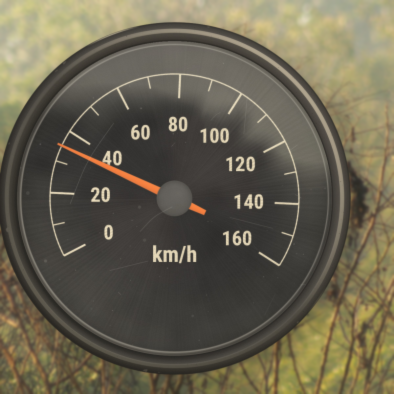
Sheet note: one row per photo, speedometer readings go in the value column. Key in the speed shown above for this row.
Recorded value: 35 km/h
